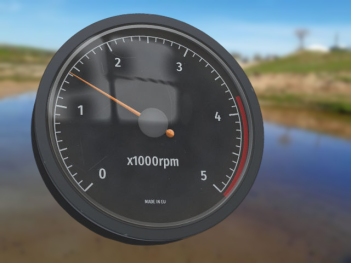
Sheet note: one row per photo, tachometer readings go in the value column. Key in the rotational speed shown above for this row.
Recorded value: 1400 rpm
